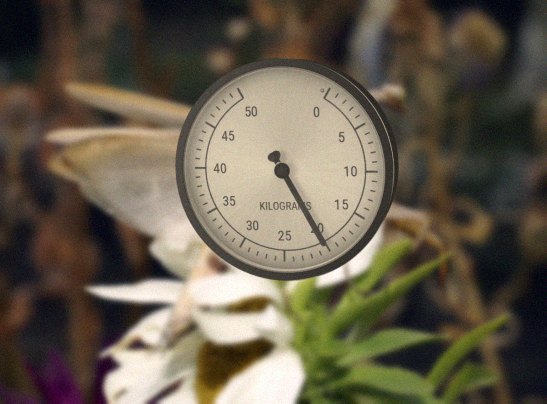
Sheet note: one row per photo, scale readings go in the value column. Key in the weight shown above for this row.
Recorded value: 20 kg
